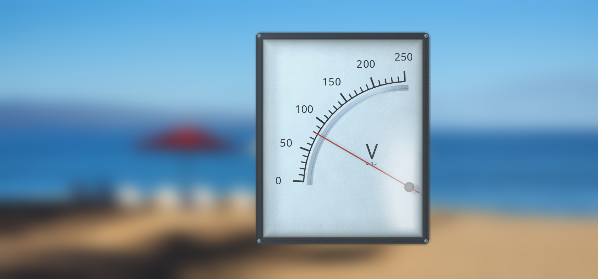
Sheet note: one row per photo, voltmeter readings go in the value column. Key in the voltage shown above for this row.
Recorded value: 80 V
